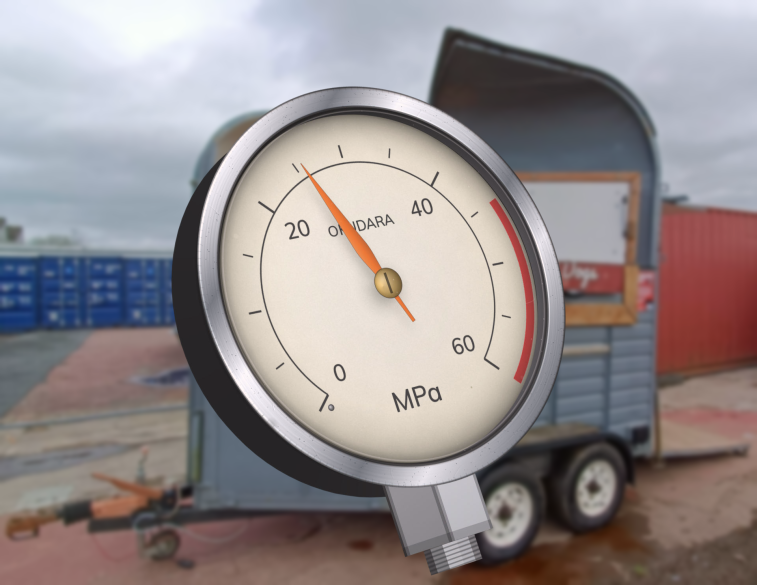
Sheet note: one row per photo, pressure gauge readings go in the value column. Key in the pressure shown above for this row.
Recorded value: 25 MPa
